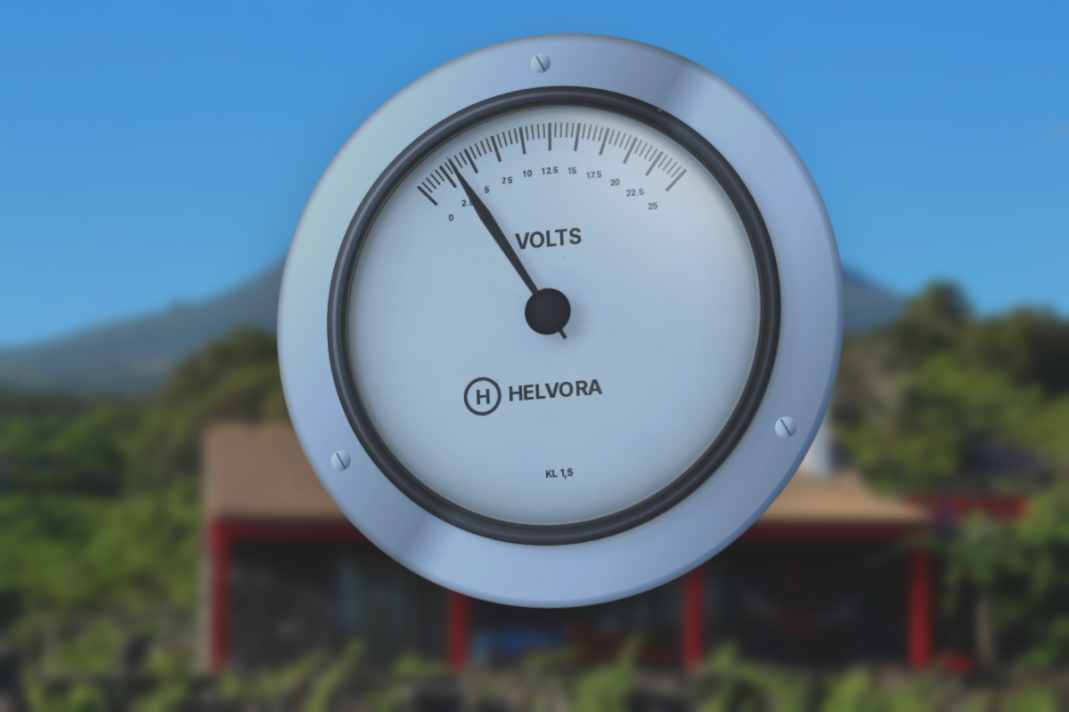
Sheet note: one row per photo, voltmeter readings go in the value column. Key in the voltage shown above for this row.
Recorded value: 3.5 V
